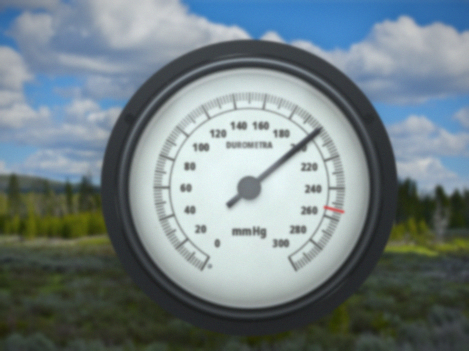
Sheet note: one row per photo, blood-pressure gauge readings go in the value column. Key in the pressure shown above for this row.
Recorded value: 200 mmHg
